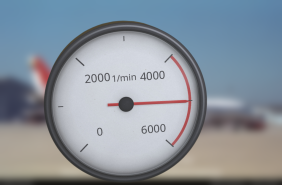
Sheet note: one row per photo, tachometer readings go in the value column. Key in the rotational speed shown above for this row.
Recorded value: 5000 rpm
